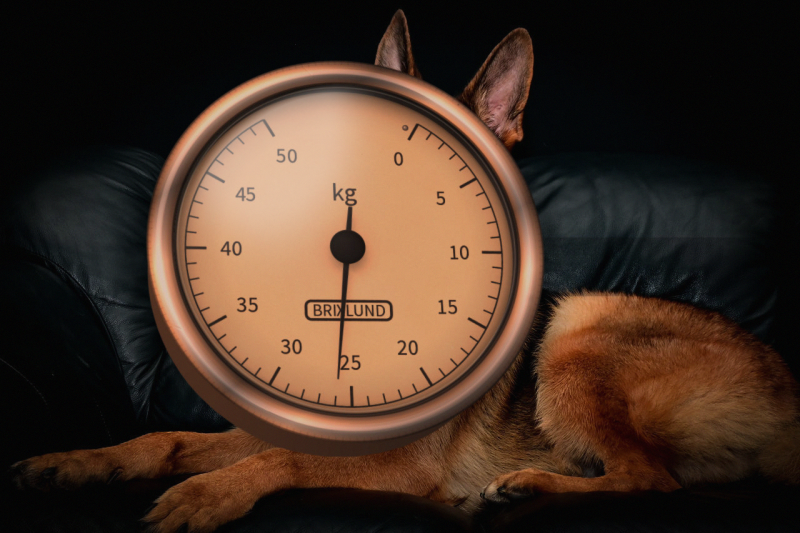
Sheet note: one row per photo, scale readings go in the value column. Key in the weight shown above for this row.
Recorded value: 26 kg
